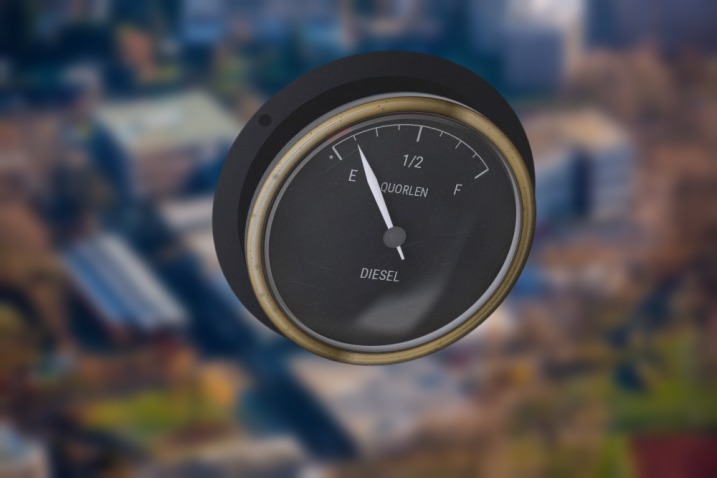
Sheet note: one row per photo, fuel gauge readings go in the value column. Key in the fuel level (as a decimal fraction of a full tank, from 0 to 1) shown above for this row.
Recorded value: 0.125
